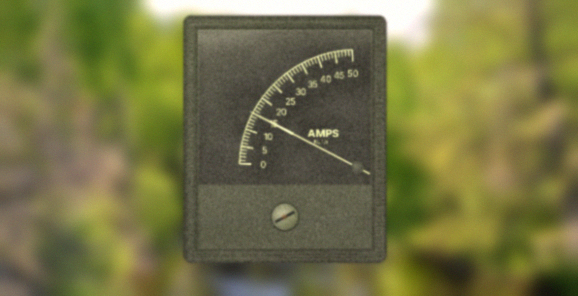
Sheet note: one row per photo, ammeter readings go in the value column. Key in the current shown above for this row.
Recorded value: 15 A
